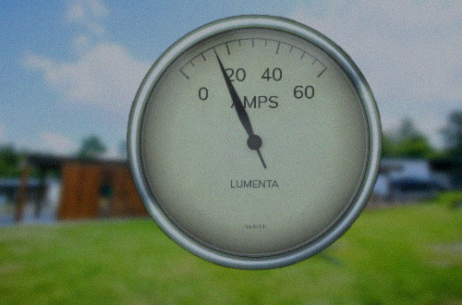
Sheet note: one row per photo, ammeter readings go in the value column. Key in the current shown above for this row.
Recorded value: 15 A
